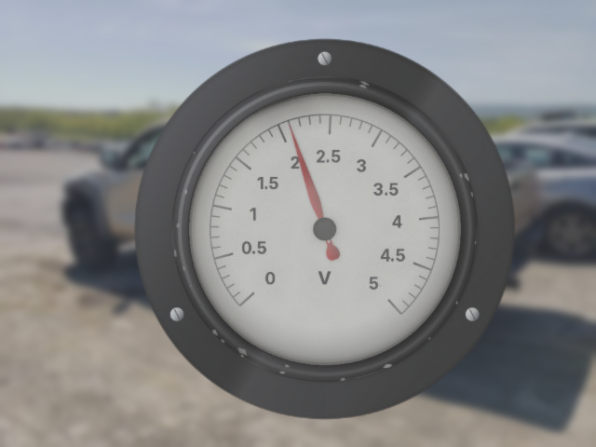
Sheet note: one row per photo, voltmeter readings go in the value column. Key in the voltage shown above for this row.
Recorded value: 2.1 V
